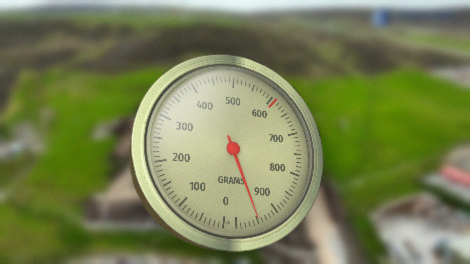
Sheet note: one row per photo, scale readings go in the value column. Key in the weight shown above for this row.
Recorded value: 950 g
